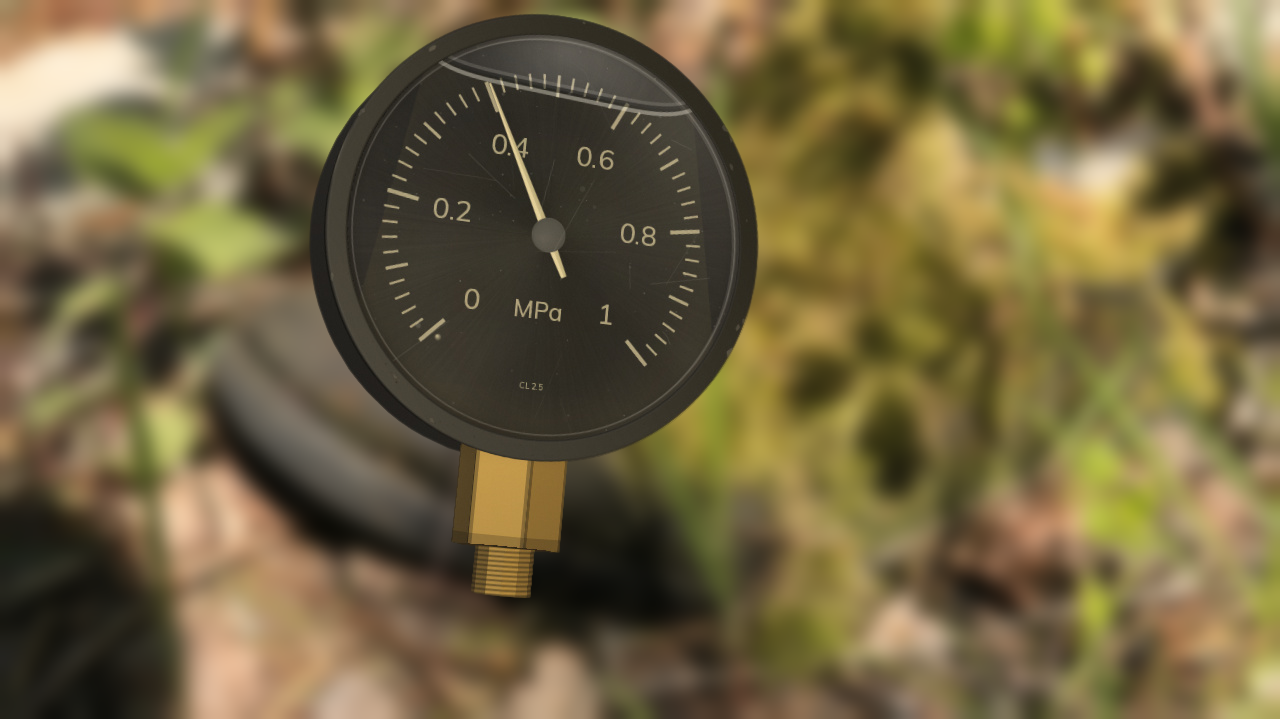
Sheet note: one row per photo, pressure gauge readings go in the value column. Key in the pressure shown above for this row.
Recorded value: 0.4 MPa
